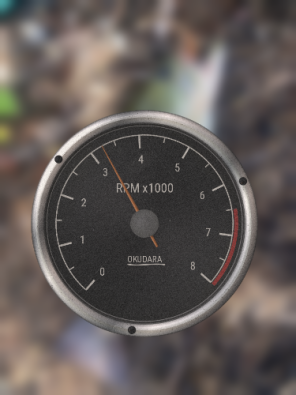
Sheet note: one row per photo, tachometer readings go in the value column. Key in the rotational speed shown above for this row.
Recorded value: 3250 rpm
